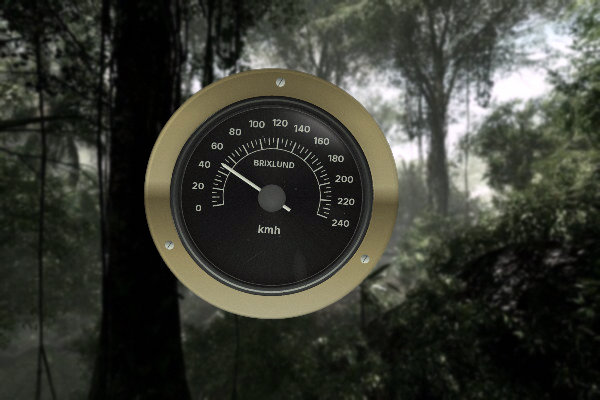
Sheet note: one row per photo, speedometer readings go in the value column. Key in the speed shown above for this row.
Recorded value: 50 km/h
